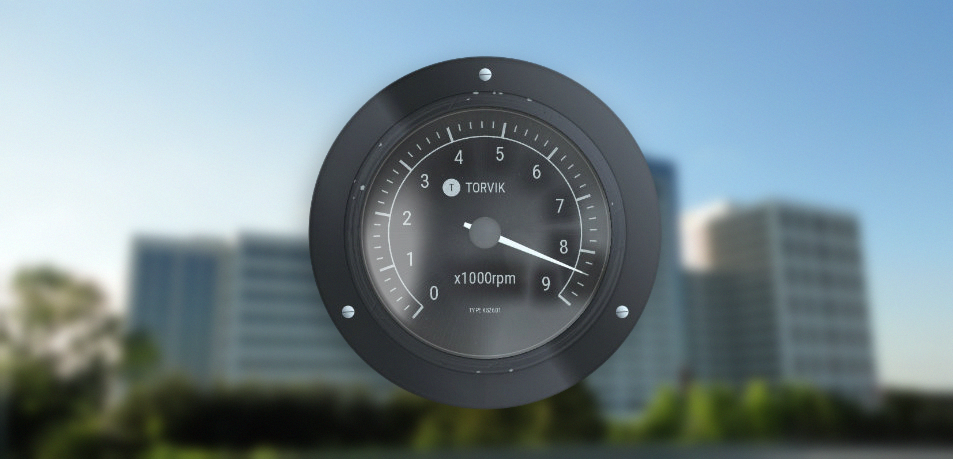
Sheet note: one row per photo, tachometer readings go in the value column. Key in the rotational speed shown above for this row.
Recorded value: 8400 rpm
